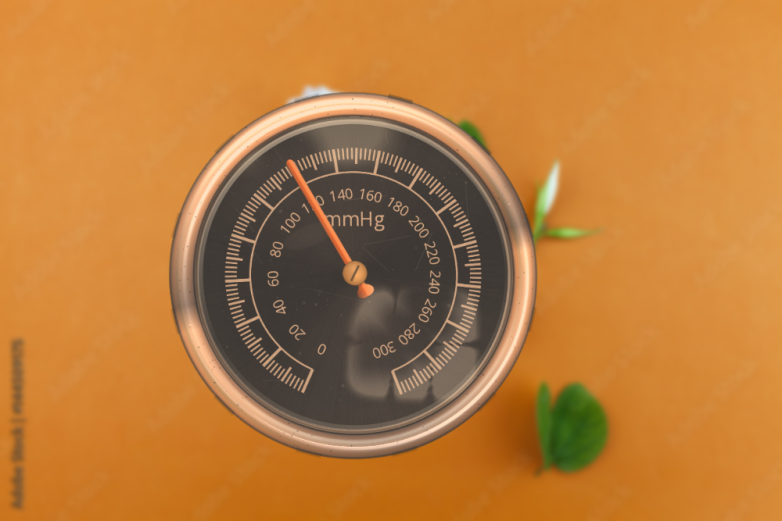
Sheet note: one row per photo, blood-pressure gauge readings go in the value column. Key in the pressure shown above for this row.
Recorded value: 120 mmHg
